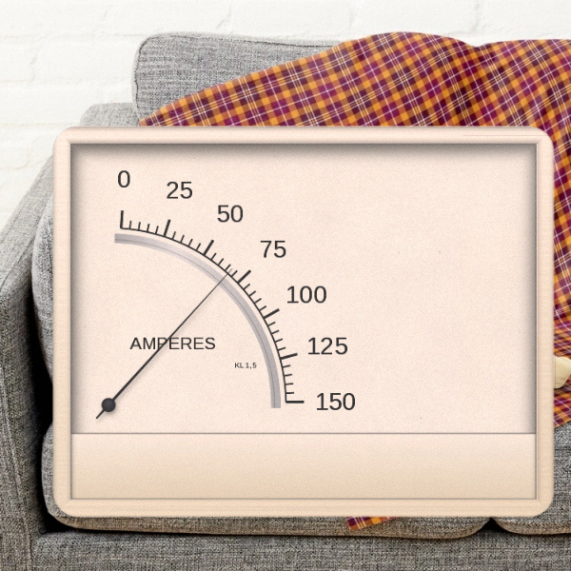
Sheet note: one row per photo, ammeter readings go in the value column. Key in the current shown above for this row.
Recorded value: 67.5 A
